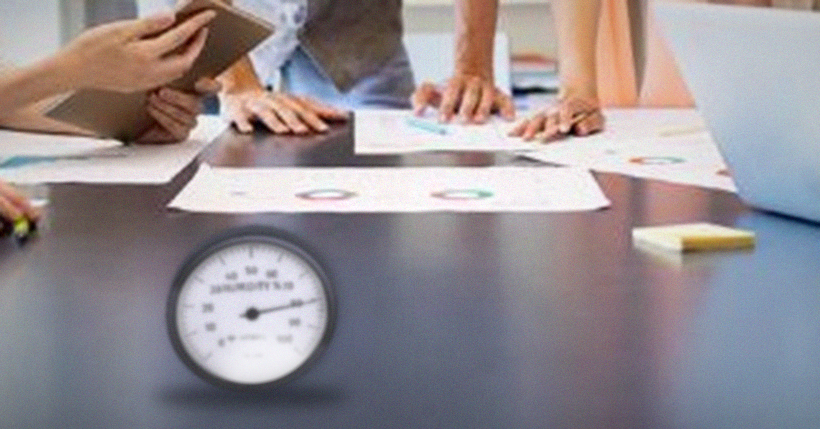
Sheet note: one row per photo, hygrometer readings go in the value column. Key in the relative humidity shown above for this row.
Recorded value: 80 %
